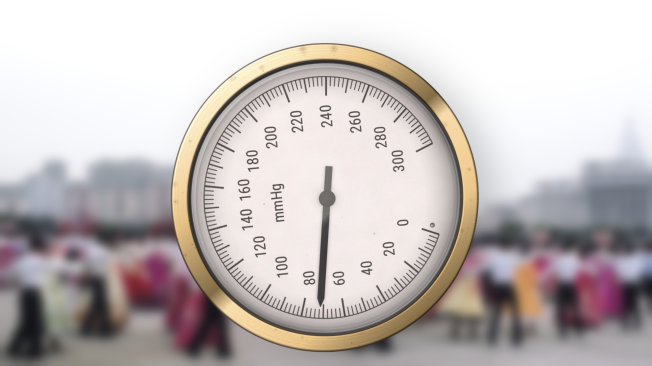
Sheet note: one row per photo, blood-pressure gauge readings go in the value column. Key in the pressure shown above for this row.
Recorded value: 72 mmHg
